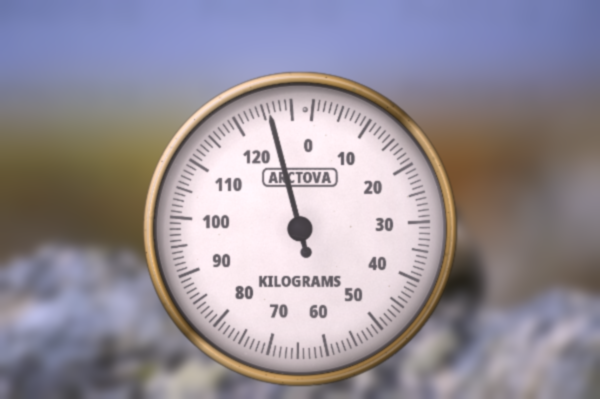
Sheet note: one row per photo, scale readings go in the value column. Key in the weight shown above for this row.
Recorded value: 126 kg
